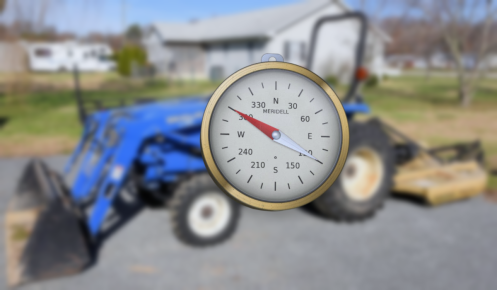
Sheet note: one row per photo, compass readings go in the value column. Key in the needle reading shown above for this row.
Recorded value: 300 °
